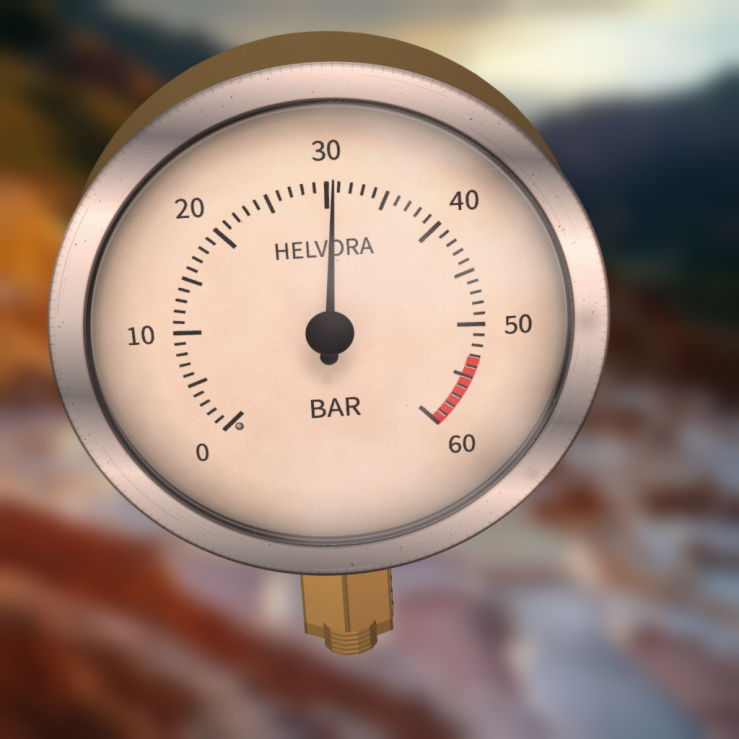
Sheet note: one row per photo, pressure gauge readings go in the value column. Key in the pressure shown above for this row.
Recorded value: 30.5 bar
